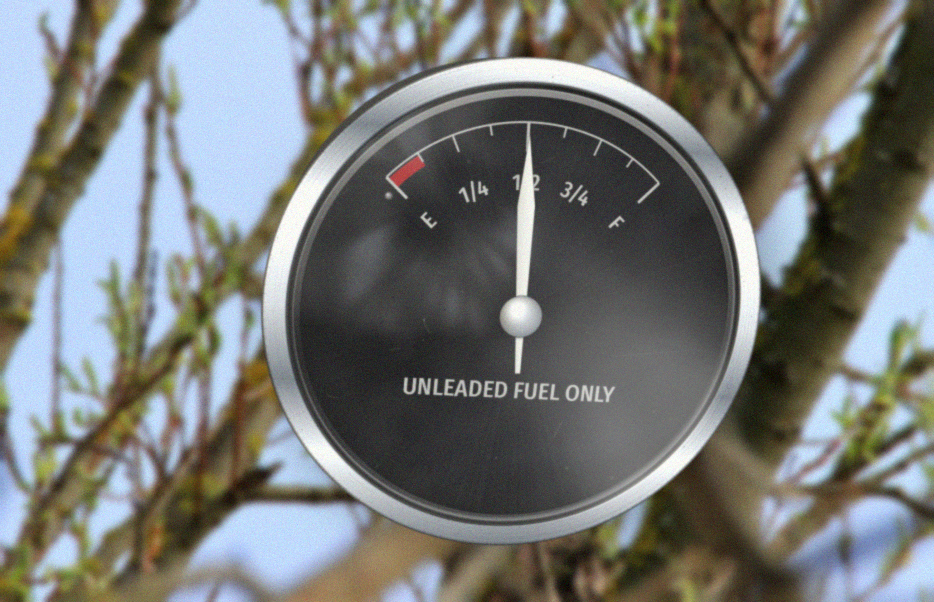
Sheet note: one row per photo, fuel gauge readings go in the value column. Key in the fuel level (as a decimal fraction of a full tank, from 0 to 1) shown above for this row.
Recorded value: 0.5
